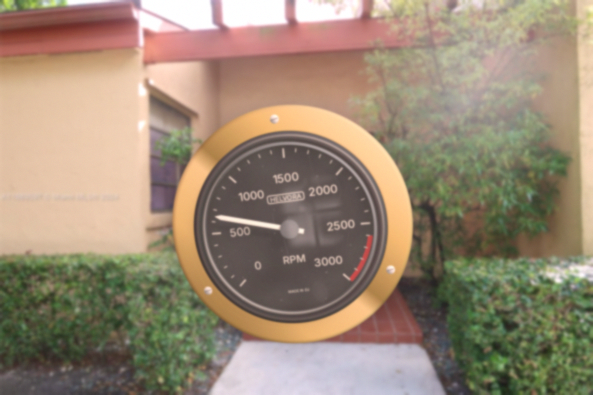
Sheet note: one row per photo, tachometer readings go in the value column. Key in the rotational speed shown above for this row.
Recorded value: 650 rpm
